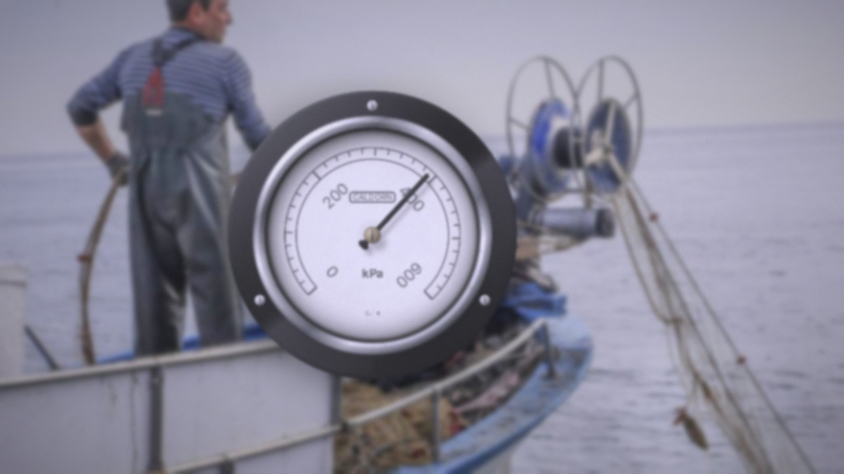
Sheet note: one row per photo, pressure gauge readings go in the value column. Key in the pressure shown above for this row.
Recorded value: 390 kPa
